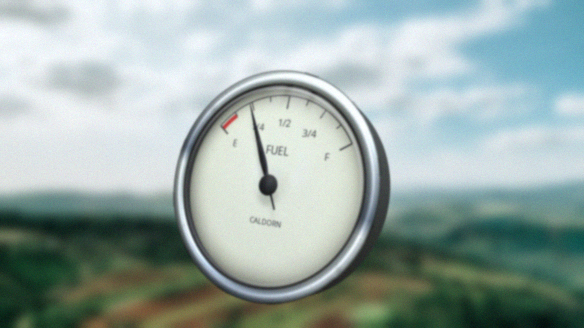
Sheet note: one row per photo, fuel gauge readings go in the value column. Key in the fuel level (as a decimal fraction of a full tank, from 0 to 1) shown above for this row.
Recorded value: 0.25
